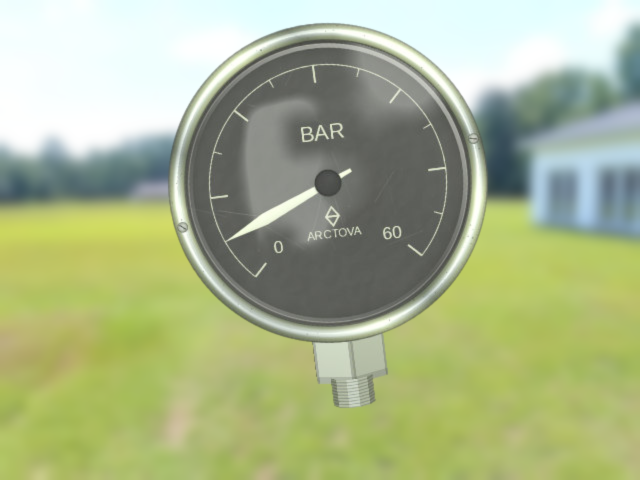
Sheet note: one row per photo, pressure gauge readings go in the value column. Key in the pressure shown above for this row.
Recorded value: 5 bar
